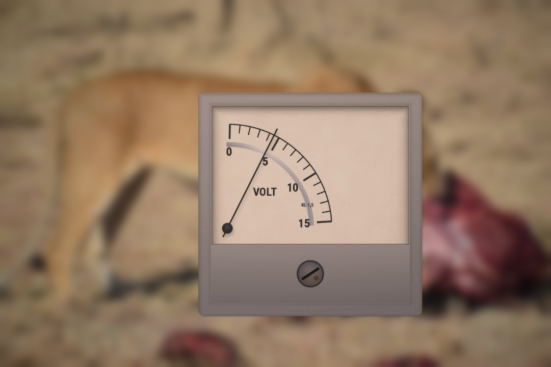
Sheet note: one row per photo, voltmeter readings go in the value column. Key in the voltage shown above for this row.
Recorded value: 4.5 V
